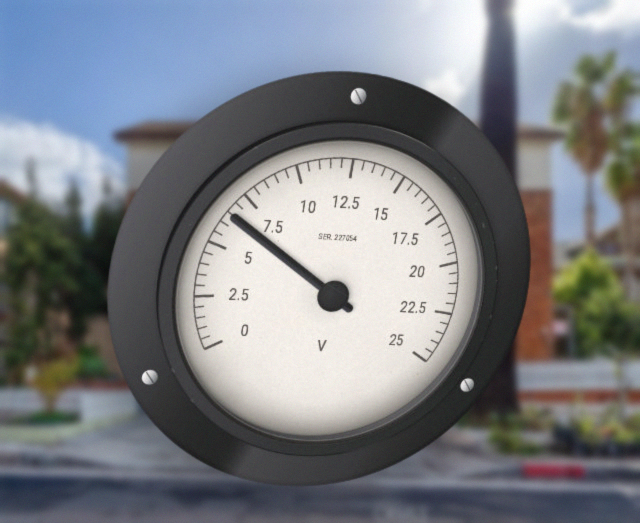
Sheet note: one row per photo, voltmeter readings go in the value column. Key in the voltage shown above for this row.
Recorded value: 6.5 V
